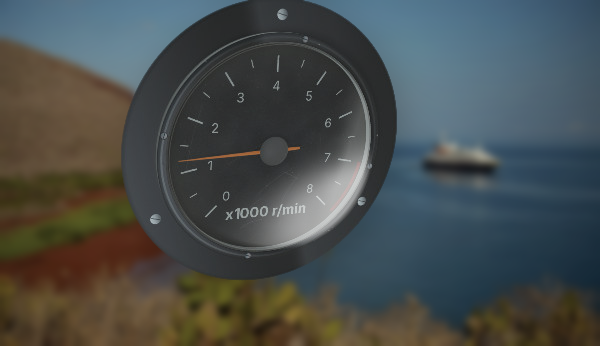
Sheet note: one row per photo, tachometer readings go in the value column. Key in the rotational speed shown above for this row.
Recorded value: 1250 rpm
